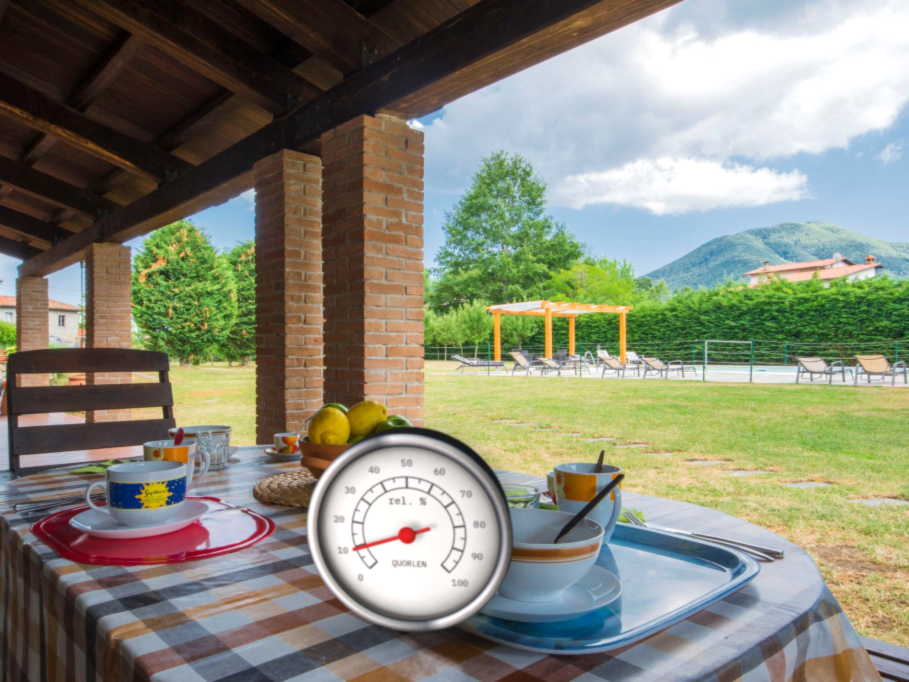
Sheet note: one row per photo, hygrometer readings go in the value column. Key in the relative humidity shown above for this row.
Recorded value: 10 %
